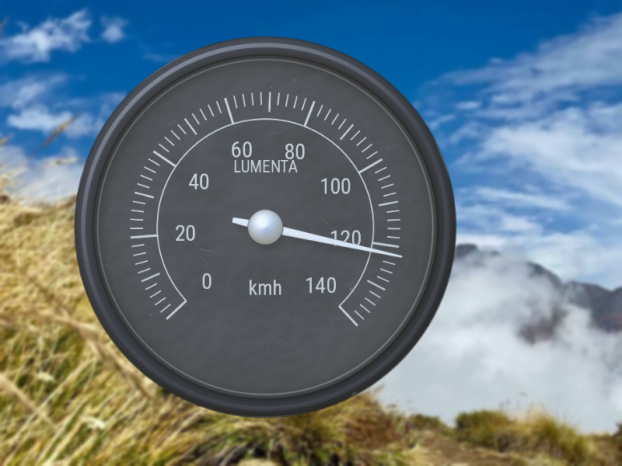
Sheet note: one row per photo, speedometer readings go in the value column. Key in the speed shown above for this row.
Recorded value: 122 km/h
